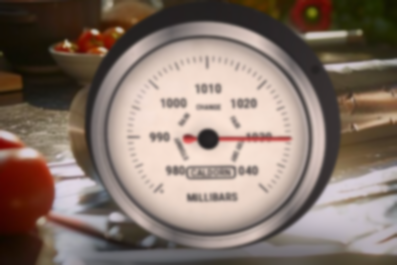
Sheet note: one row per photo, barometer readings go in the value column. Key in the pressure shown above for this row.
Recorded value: 1030 mbar
